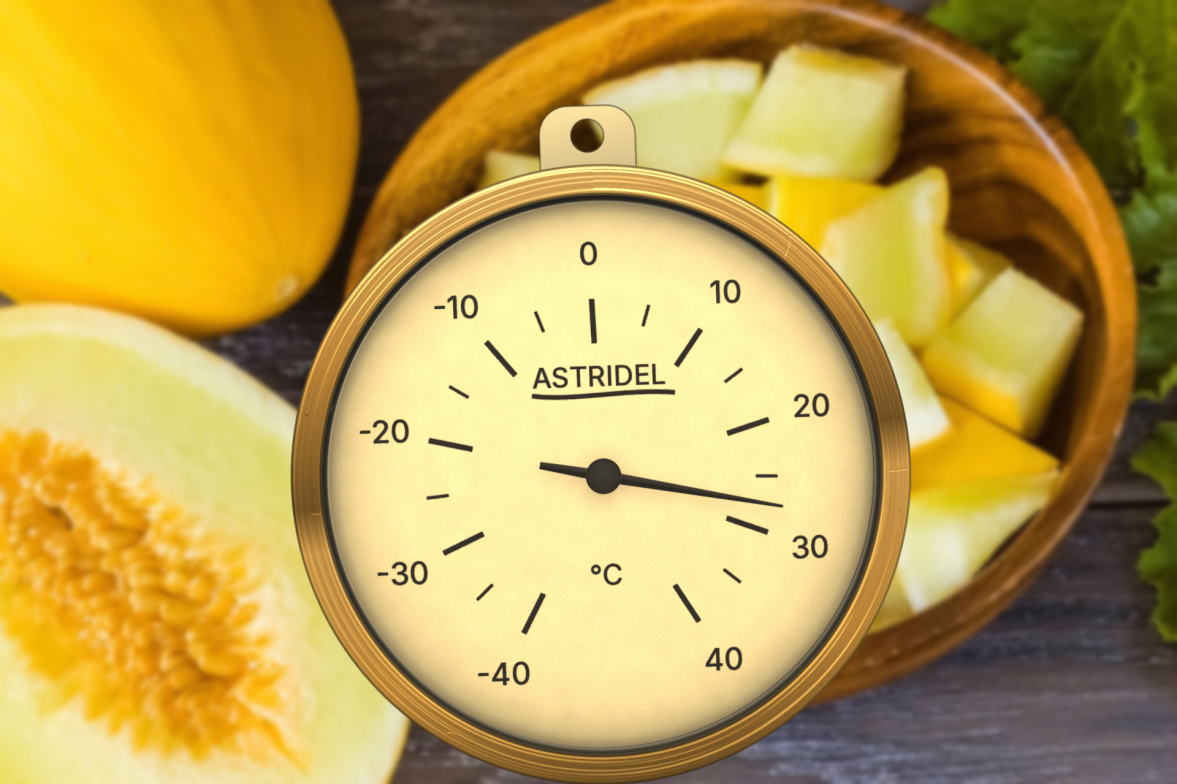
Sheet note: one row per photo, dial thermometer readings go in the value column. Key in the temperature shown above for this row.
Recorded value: 27.5 °C
